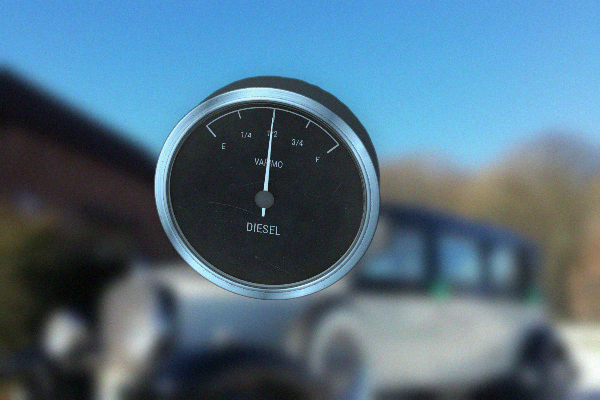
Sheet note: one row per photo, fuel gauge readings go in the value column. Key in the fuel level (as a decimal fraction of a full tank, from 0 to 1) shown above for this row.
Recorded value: 0.5
